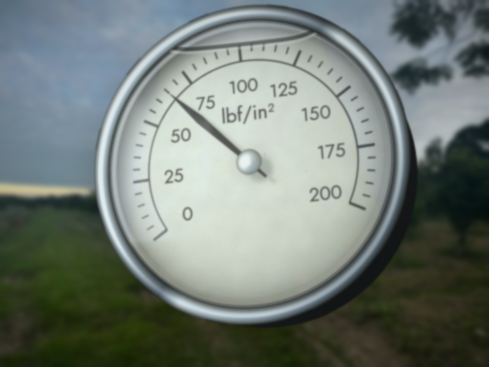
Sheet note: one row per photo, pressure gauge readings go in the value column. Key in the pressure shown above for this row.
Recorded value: 65 psi
